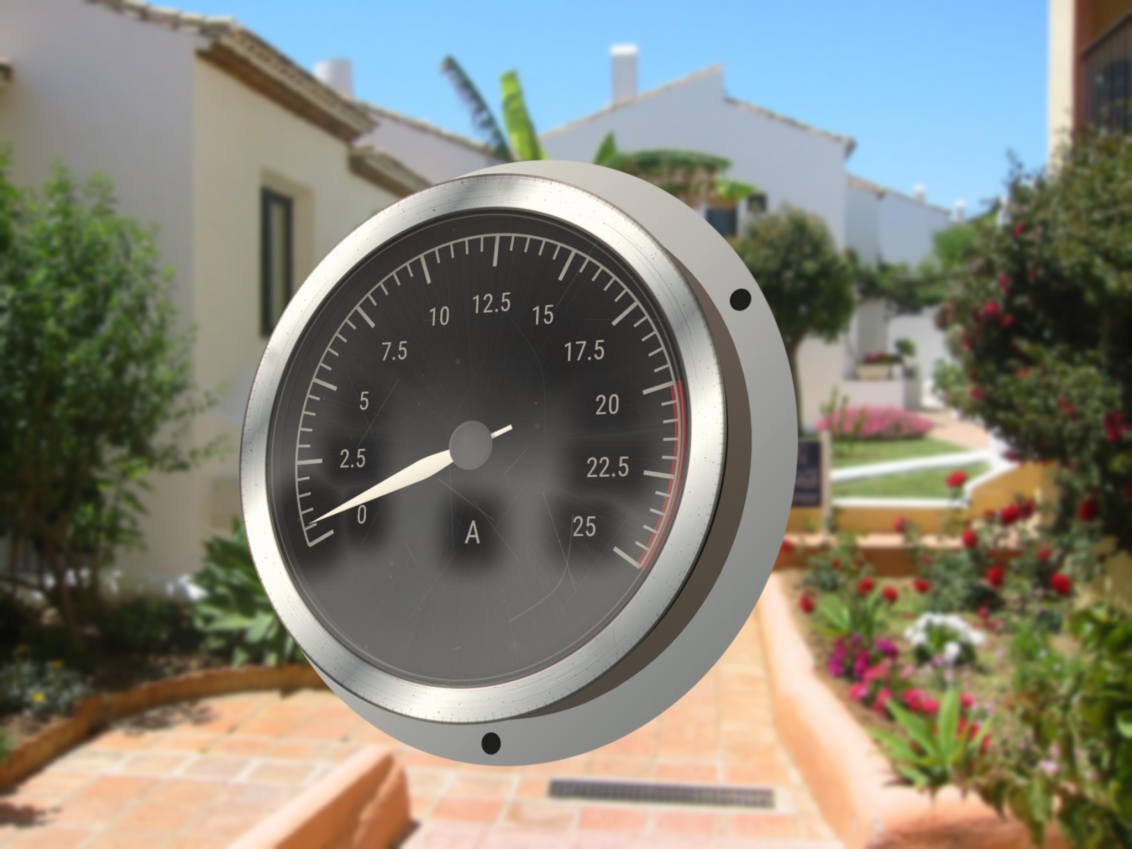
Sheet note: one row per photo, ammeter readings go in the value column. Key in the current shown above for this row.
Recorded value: 0.5 A
